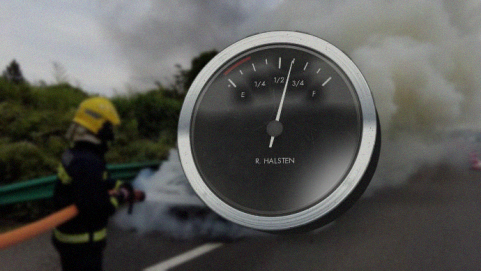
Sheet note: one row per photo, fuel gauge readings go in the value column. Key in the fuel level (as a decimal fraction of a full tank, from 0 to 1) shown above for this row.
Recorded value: 0.625
